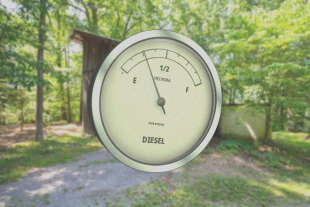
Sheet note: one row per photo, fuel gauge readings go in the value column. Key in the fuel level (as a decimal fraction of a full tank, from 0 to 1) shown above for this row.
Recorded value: 0.25
